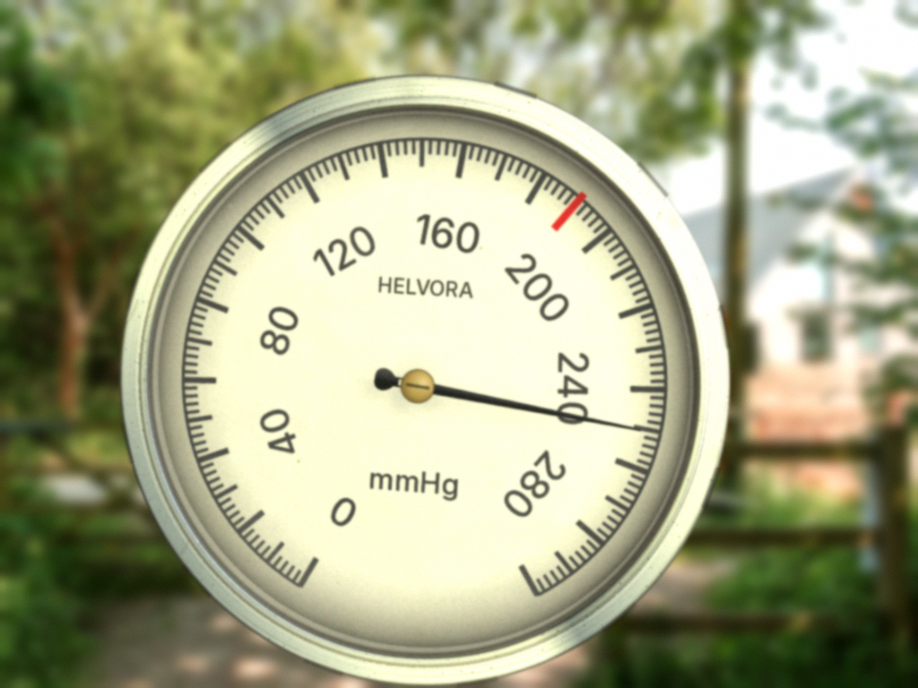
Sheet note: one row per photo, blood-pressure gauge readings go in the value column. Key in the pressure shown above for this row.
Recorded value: 250 mmHg
